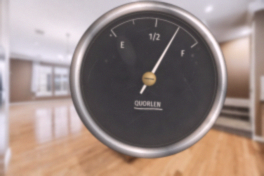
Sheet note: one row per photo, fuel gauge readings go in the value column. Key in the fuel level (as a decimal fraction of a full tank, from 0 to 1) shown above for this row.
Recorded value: 0.75
